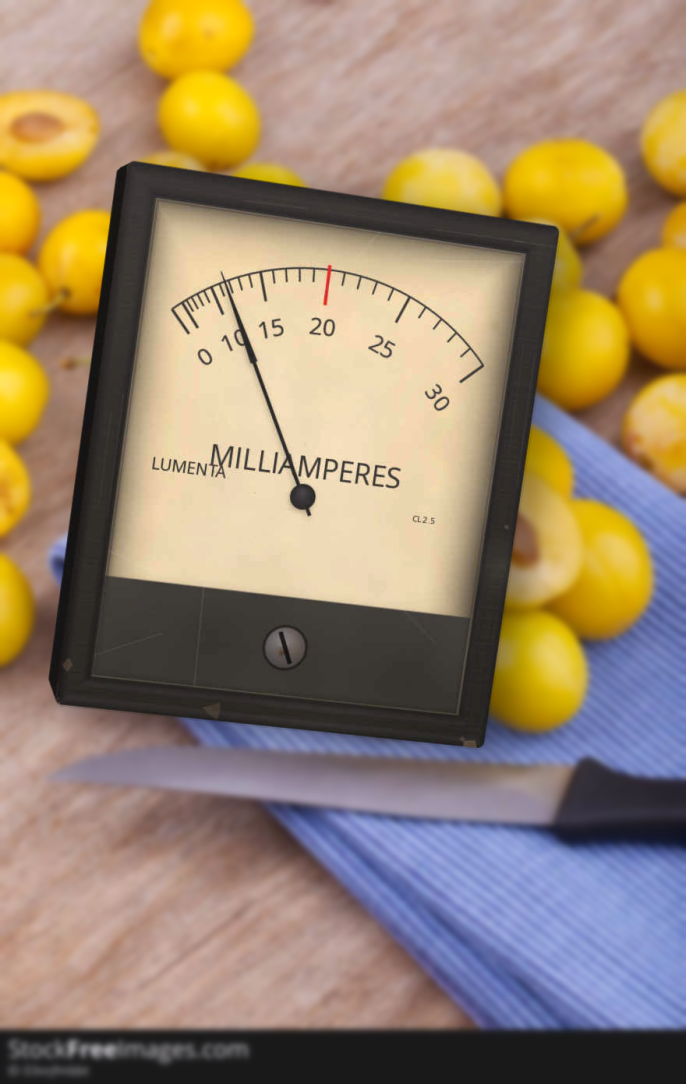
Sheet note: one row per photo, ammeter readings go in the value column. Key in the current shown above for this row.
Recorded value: 11.5 mA
